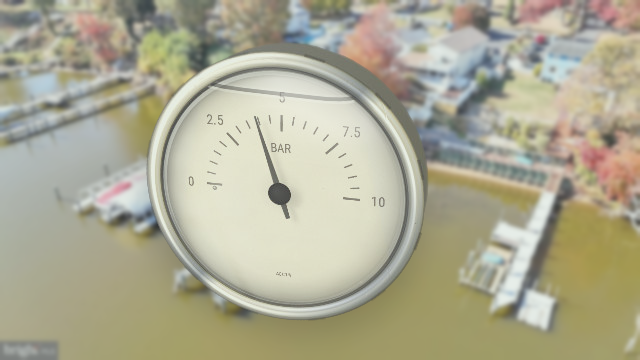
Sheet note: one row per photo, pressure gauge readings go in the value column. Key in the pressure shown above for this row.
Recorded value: 4 bar
